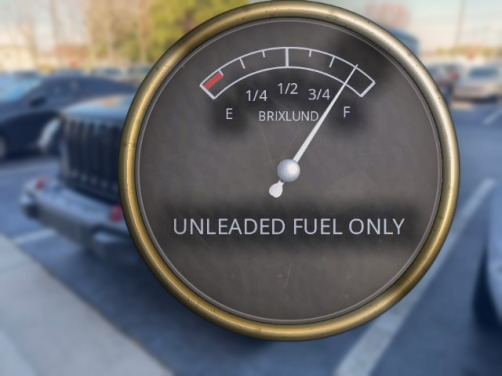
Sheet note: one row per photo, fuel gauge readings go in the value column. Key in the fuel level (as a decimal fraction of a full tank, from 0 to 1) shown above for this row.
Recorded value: 0.875
